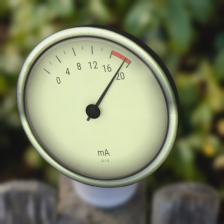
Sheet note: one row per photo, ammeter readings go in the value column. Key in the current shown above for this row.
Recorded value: 19 mA
